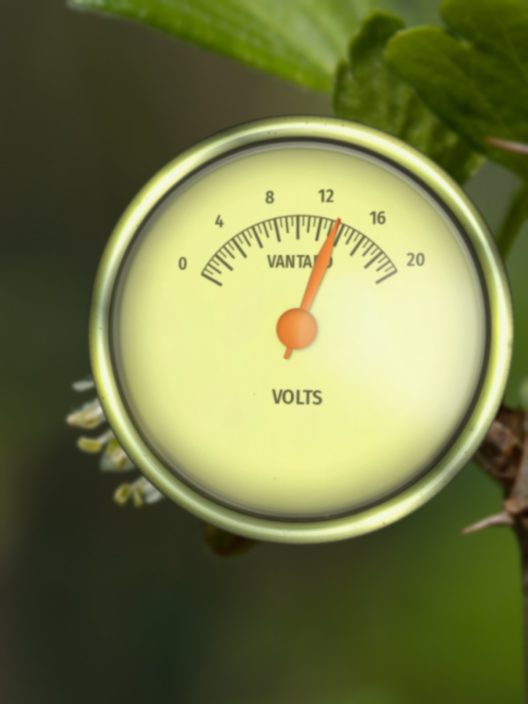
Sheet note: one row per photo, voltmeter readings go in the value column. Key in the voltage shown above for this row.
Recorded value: 13.5 V
